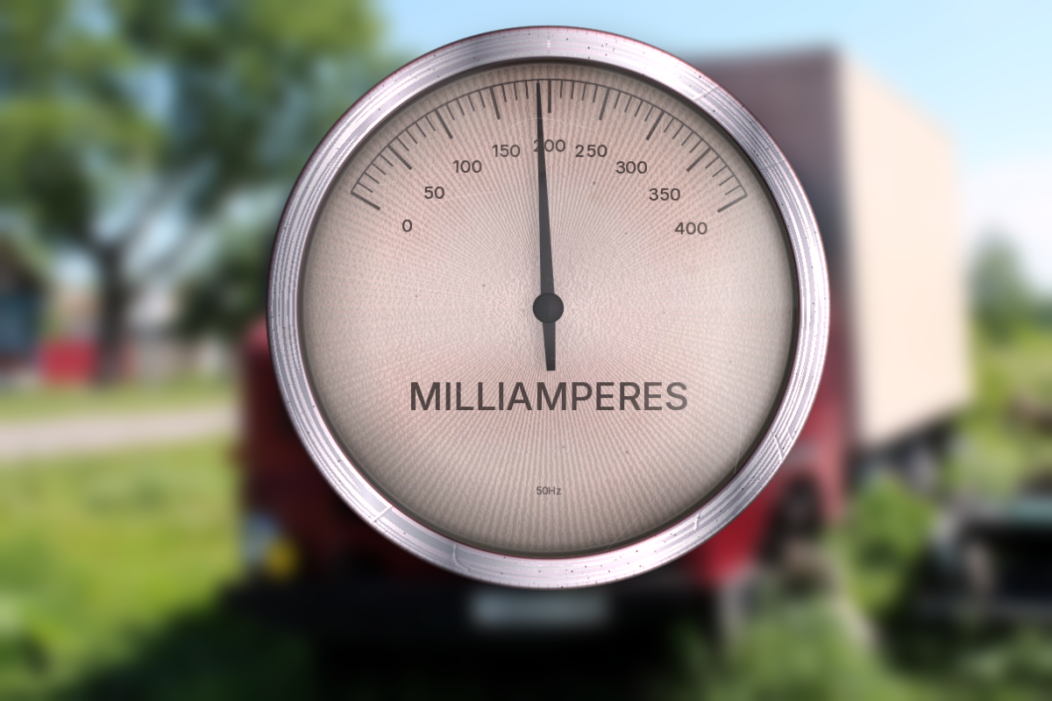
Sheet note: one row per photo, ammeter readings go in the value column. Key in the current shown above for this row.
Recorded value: 190 mA
